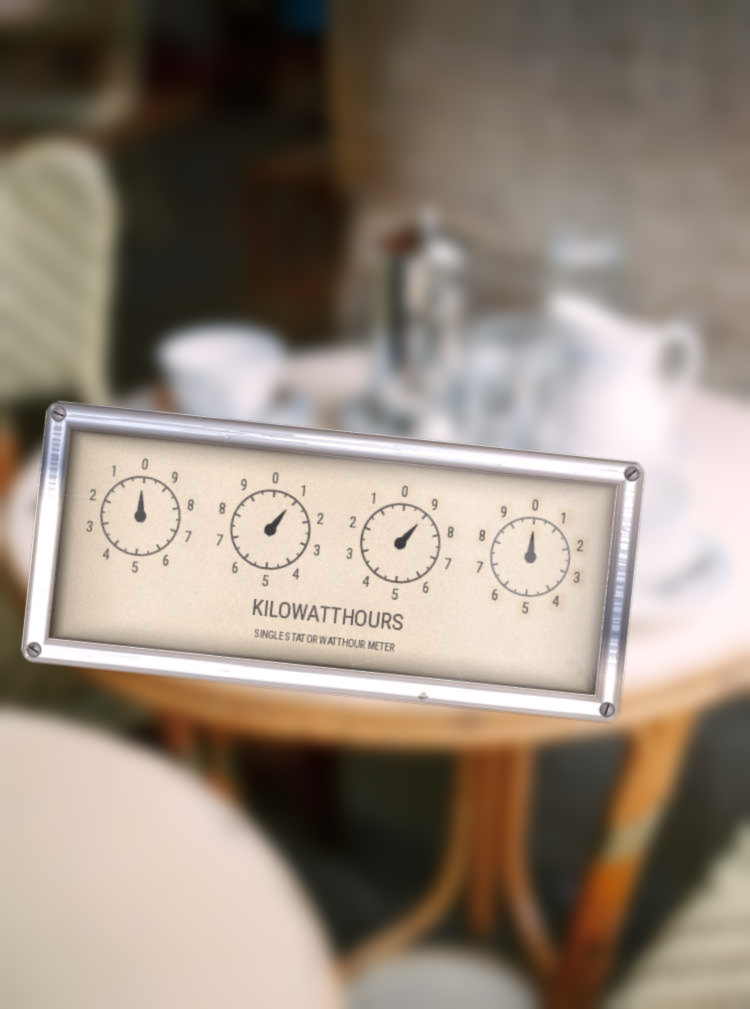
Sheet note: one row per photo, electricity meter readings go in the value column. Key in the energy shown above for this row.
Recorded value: 90 kWh
